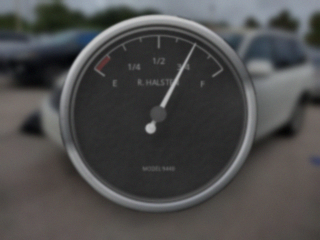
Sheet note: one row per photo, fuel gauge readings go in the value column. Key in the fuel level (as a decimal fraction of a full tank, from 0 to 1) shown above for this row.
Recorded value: 0.75
